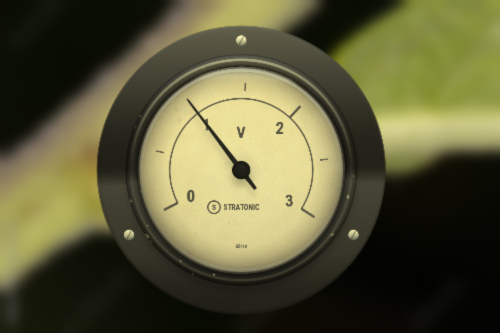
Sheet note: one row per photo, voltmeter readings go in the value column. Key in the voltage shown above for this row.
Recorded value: 1 V
